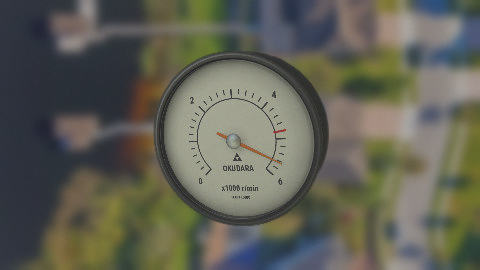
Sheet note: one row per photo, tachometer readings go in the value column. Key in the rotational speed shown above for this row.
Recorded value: 5600 rpm
